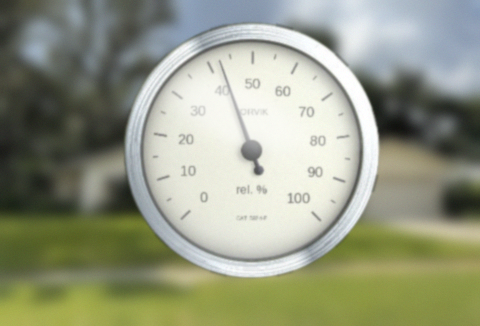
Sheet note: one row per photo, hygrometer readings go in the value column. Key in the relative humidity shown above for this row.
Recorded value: 42.5 %
